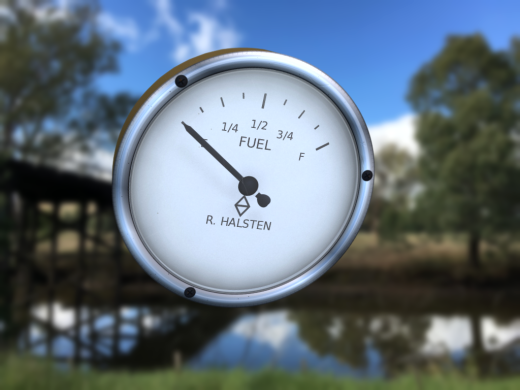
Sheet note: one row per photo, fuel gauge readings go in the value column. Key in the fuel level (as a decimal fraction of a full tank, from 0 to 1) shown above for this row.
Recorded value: 0
